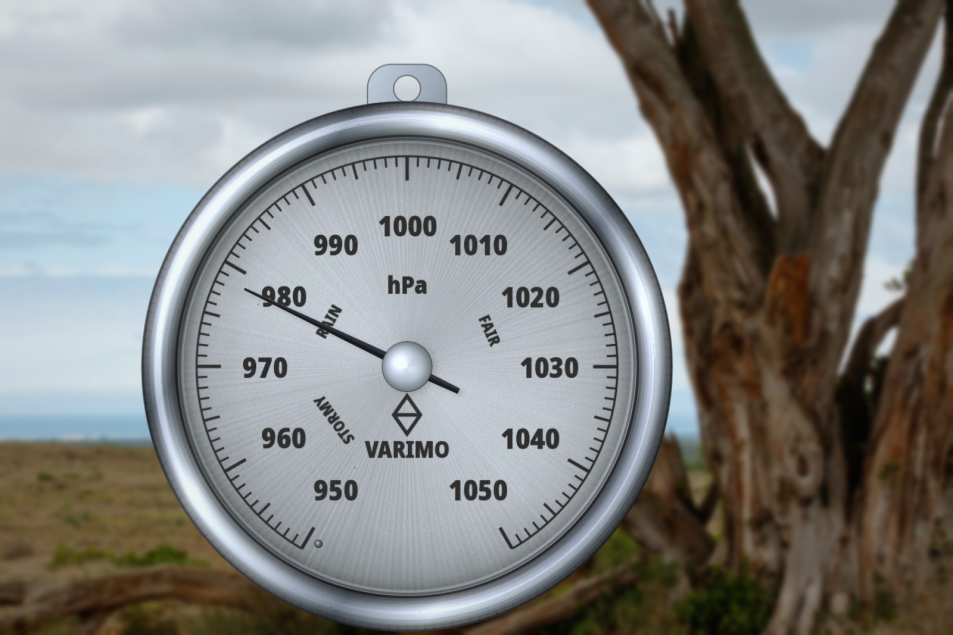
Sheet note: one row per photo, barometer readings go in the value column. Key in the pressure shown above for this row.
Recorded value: 978.5 hPa
